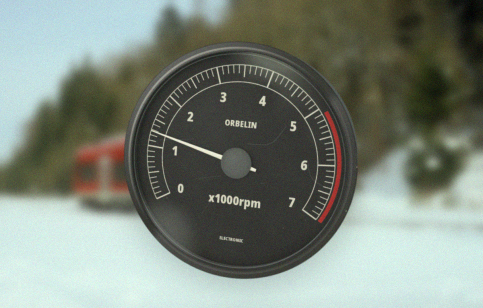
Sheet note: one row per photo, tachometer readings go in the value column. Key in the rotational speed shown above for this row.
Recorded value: 1300 rpm
